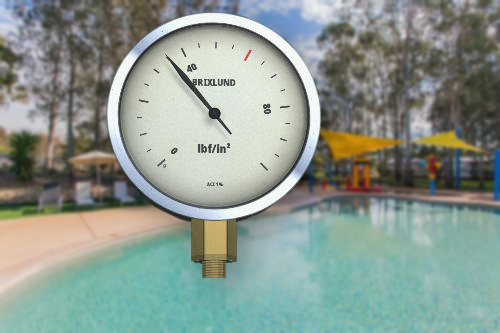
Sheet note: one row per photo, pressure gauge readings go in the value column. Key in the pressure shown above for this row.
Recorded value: 35 psi
